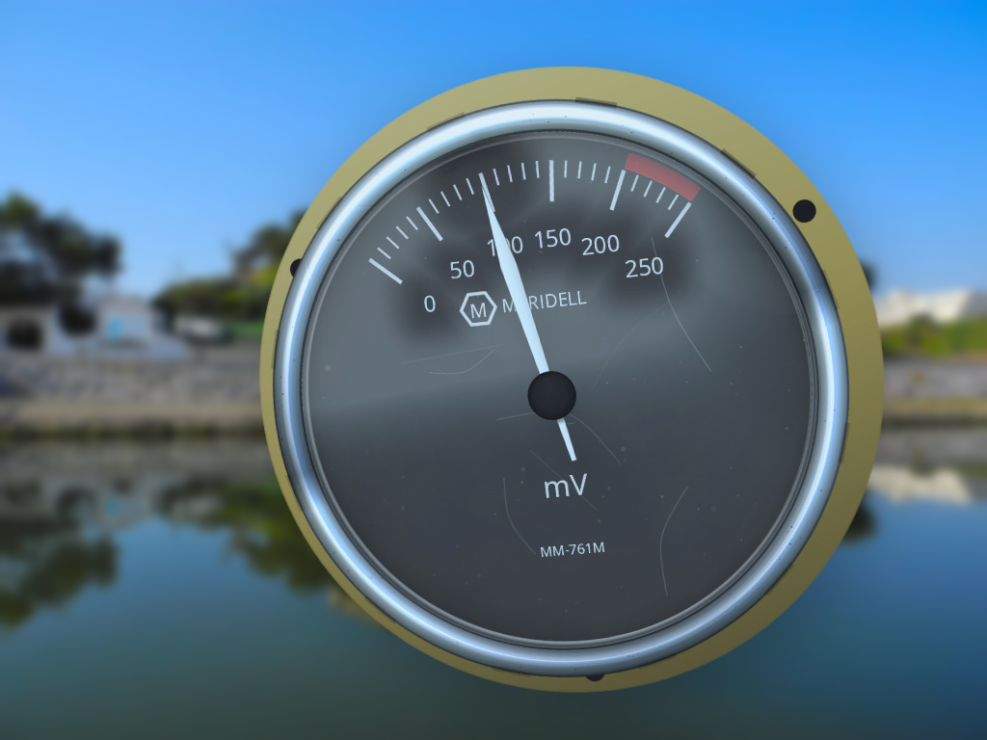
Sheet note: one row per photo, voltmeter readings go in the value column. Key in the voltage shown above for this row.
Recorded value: 100 mV
